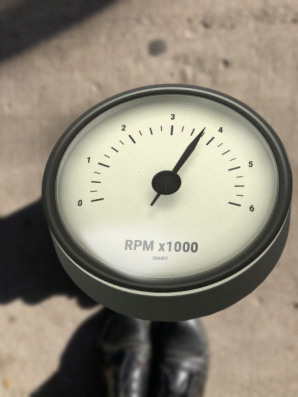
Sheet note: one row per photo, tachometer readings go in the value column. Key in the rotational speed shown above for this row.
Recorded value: 3750 rpm
